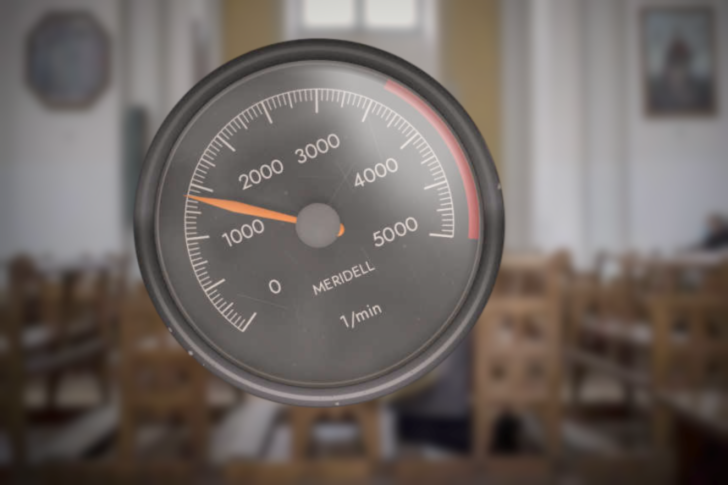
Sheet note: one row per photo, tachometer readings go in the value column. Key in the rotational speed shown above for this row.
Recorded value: 1400 rpm
